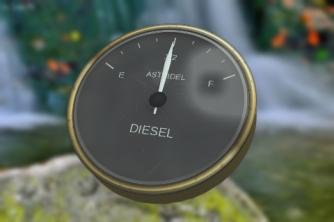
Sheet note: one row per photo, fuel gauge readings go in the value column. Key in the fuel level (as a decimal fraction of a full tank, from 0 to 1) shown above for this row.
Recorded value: 0.5
